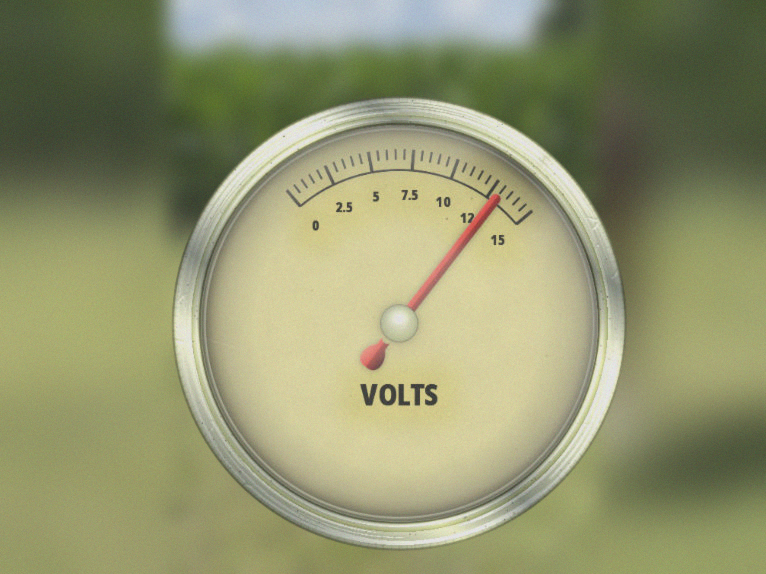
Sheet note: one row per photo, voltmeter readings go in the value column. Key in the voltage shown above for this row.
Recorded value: 13 V
